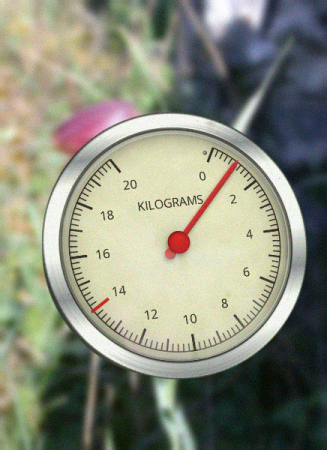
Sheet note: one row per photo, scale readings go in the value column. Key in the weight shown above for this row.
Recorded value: 1 kg
